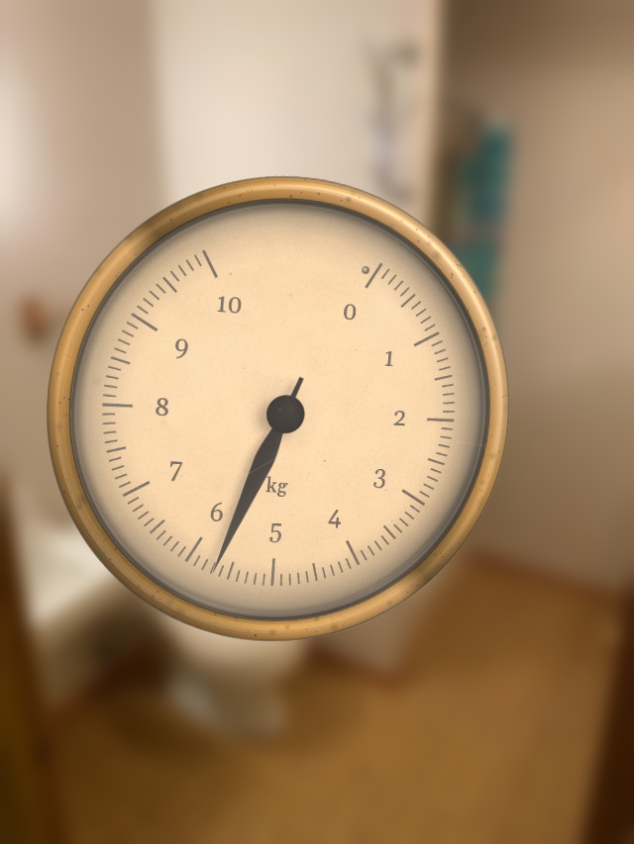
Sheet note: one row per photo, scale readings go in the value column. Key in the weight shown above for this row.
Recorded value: 5.7 kg
